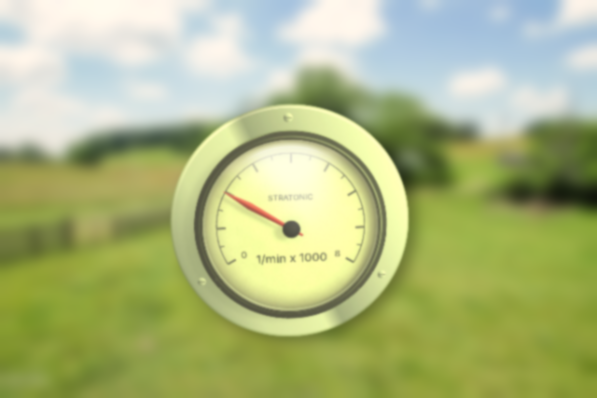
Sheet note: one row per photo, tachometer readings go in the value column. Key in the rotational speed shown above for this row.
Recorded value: 2000 rpm
